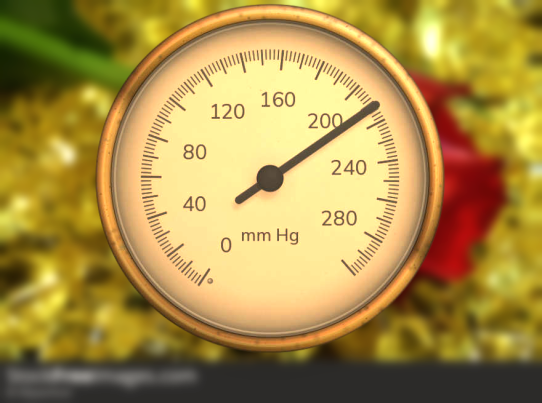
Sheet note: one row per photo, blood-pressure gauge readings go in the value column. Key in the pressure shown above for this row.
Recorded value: 212 mmHg
